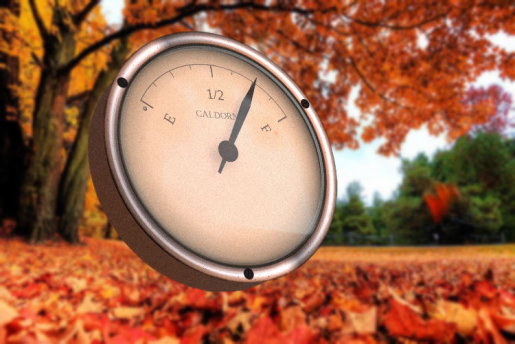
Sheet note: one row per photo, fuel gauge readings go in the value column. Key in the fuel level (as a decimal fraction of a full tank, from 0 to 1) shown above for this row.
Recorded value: 0.75
